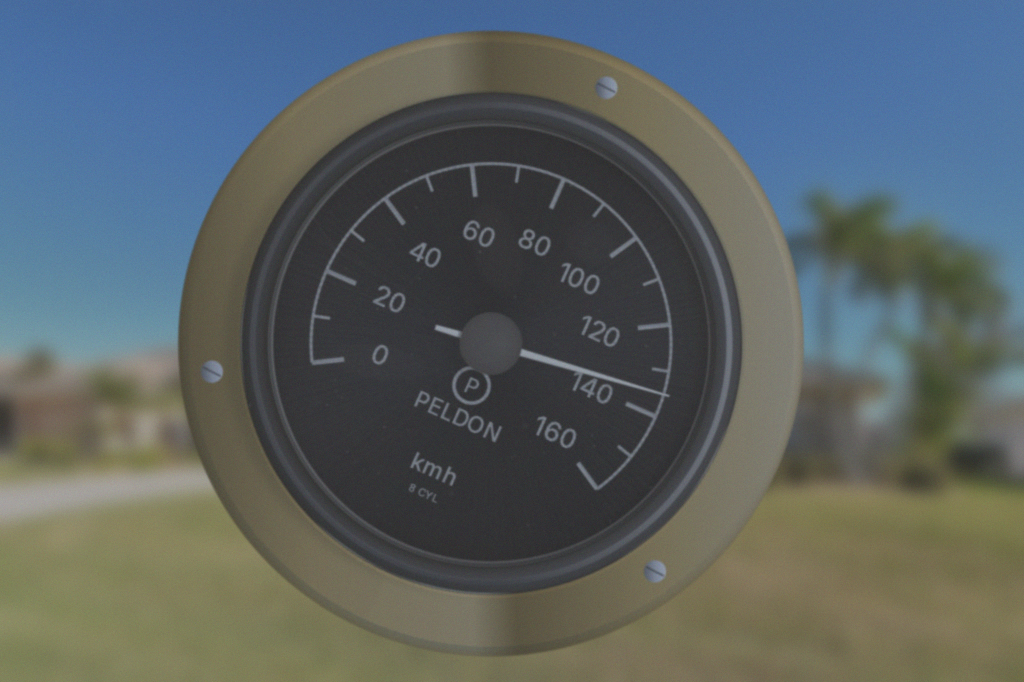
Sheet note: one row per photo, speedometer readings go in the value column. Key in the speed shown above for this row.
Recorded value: 135 km/h
